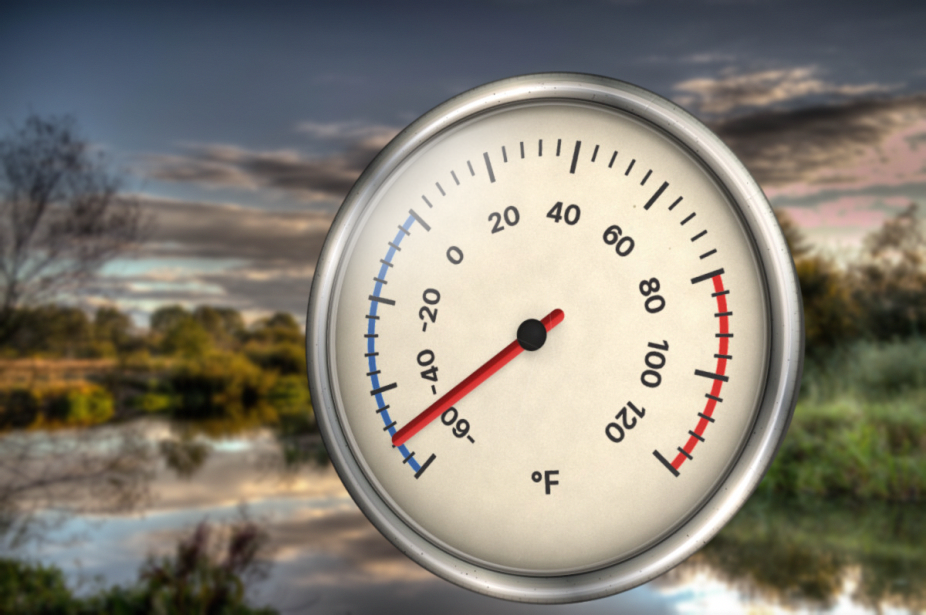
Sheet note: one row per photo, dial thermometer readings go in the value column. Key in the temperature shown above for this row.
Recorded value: -52 °F
